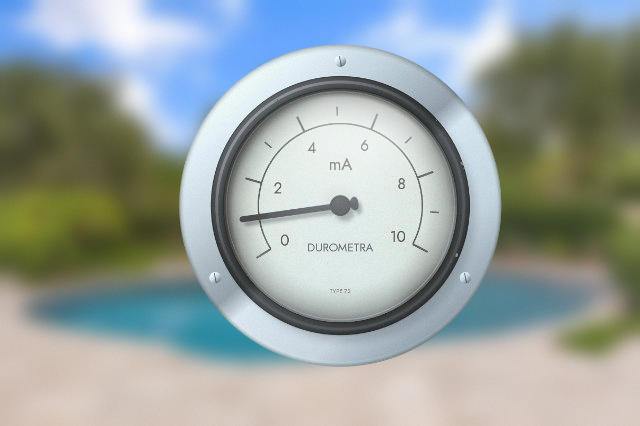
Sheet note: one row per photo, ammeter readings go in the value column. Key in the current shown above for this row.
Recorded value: 1 mA
